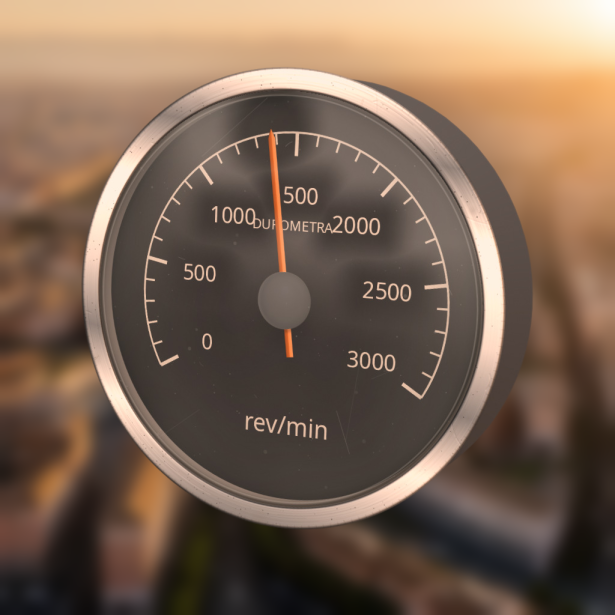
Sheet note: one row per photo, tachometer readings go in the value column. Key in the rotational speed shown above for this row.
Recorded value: 1400 rpm
